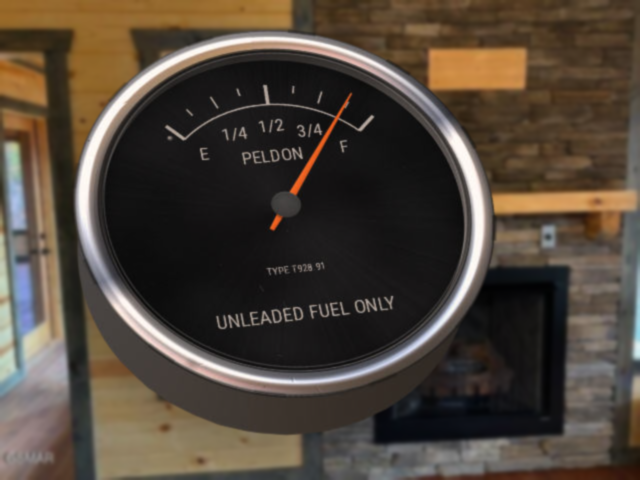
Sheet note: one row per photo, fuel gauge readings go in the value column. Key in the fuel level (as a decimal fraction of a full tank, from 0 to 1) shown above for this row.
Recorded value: 0.875
